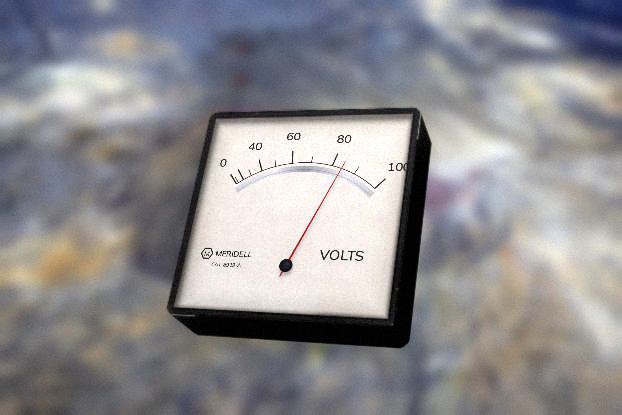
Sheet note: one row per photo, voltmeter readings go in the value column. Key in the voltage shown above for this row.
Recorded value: 85 V
